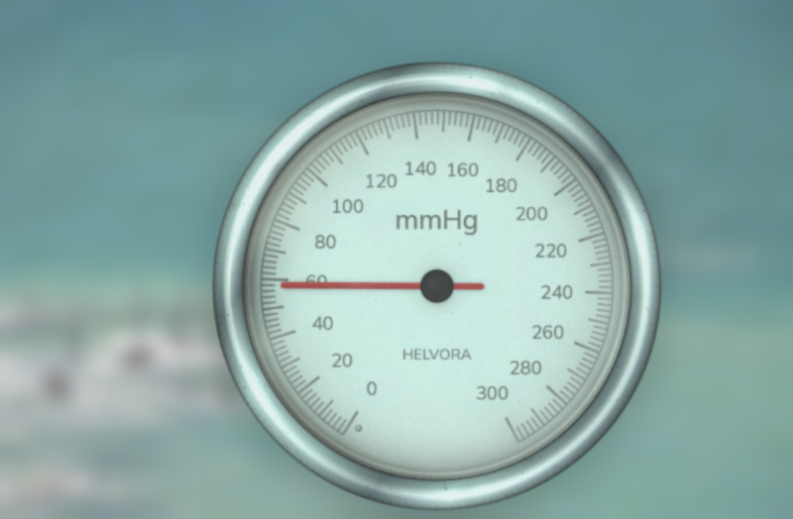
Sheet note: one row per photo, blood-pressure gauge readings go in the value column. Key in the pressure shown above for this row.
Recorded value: 58 mmHg
